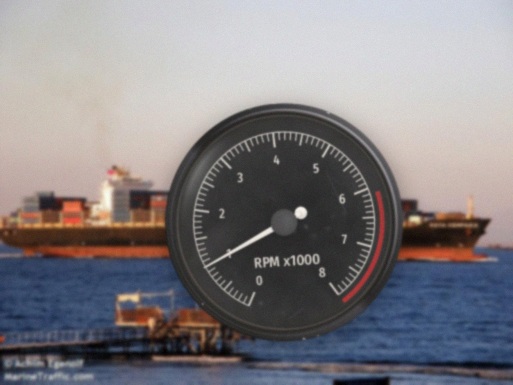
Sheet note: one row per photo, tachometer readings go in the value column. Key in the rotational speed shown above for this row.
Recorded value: 1000 rpm
